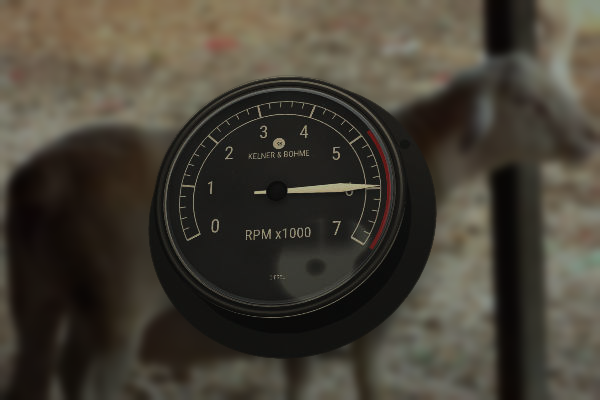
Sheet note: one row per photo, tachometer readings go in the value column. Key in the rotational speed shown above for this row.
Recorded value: 6000 rpm
